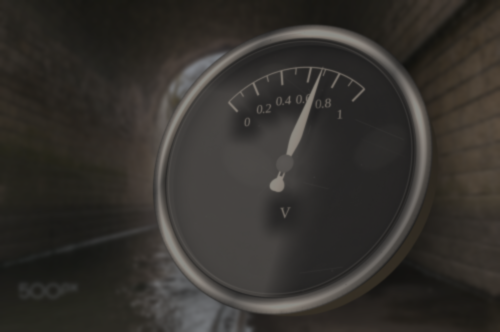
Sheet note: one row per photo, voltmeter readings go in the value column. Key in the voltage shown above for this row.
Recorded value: 0.7 V
